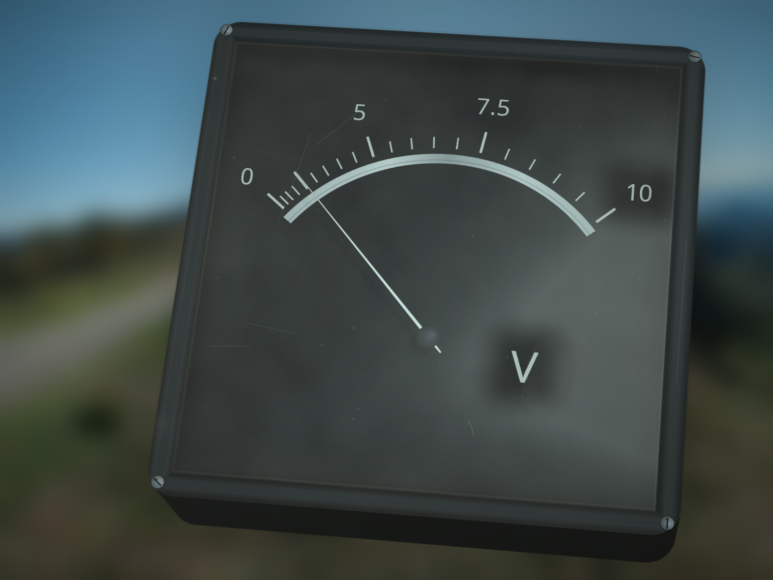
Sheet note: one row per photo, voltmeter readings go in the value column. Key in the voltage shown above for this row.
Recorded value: 2.5 V
